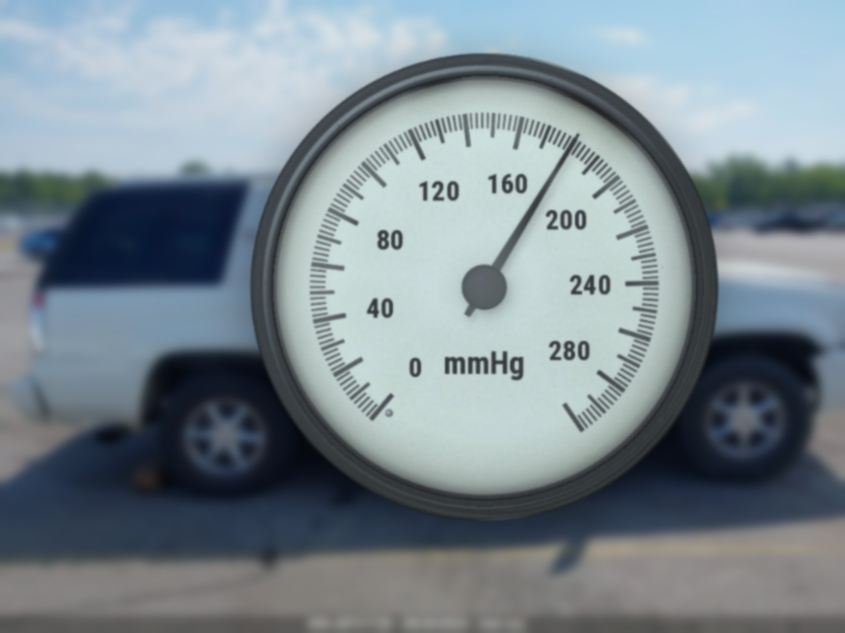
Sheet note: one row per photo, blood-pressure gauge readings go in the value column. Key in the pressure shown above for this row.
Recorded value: 180 mmHg
